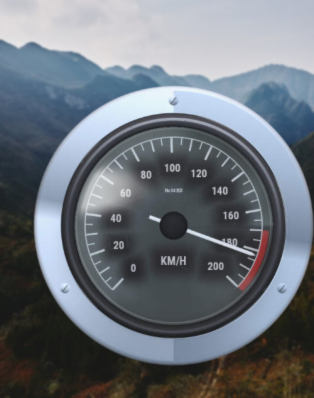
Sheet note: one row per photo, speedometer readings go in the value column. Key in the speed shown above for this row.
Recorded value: 182.5 km/h
